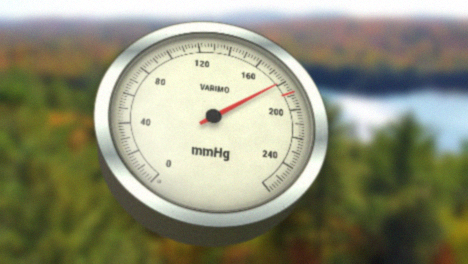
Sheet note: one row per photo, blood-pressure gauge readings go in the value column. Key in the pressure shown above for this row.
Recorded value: 180 mmHg
